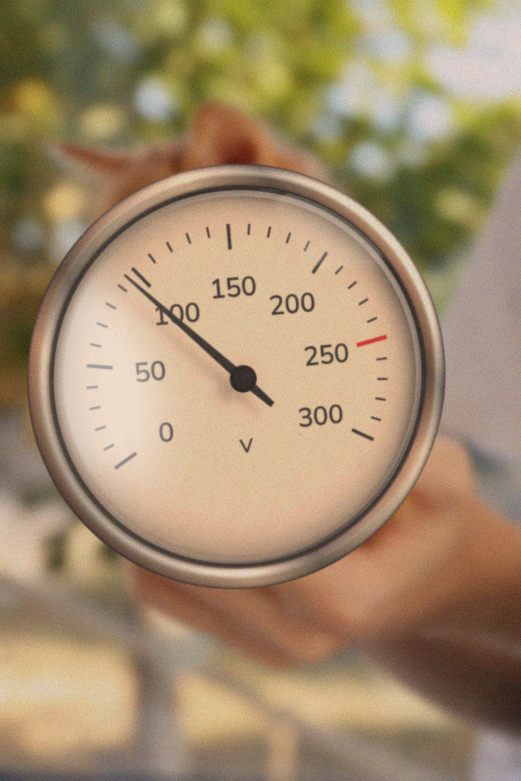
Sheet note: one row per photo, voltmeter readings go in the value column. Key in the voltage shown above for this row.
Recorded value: 95 V
